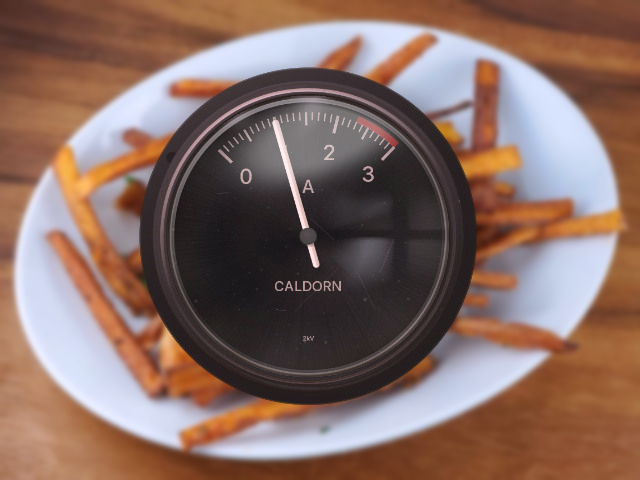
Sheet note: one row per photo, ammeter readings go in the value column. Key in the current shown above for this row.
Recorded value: 1 A
